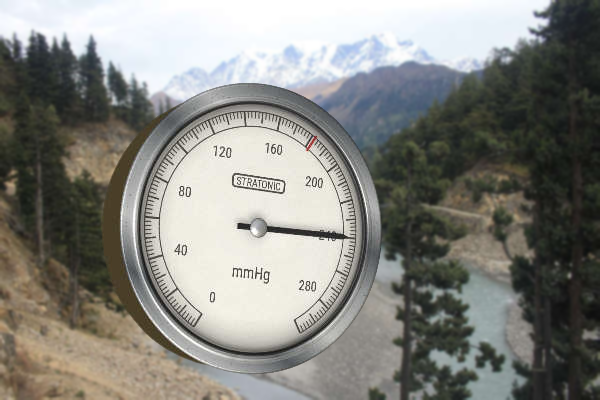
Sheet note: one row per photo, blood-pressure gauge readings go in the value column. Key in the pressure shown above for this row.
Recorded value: 240 mmHg
